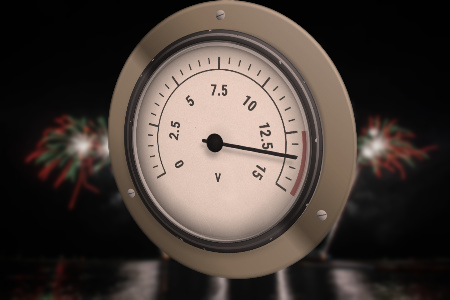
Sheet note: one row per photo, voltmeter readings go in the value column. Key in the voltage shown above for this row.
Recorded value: 13.5 V
